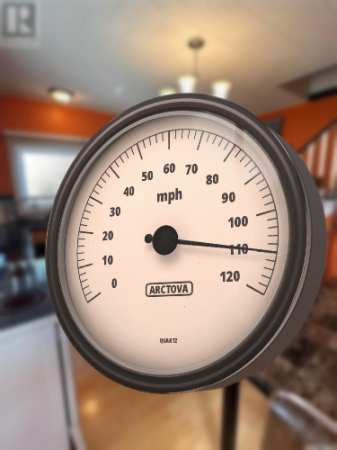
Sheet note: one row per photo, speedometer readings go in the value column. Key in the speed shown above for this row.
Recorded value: 110 mph
